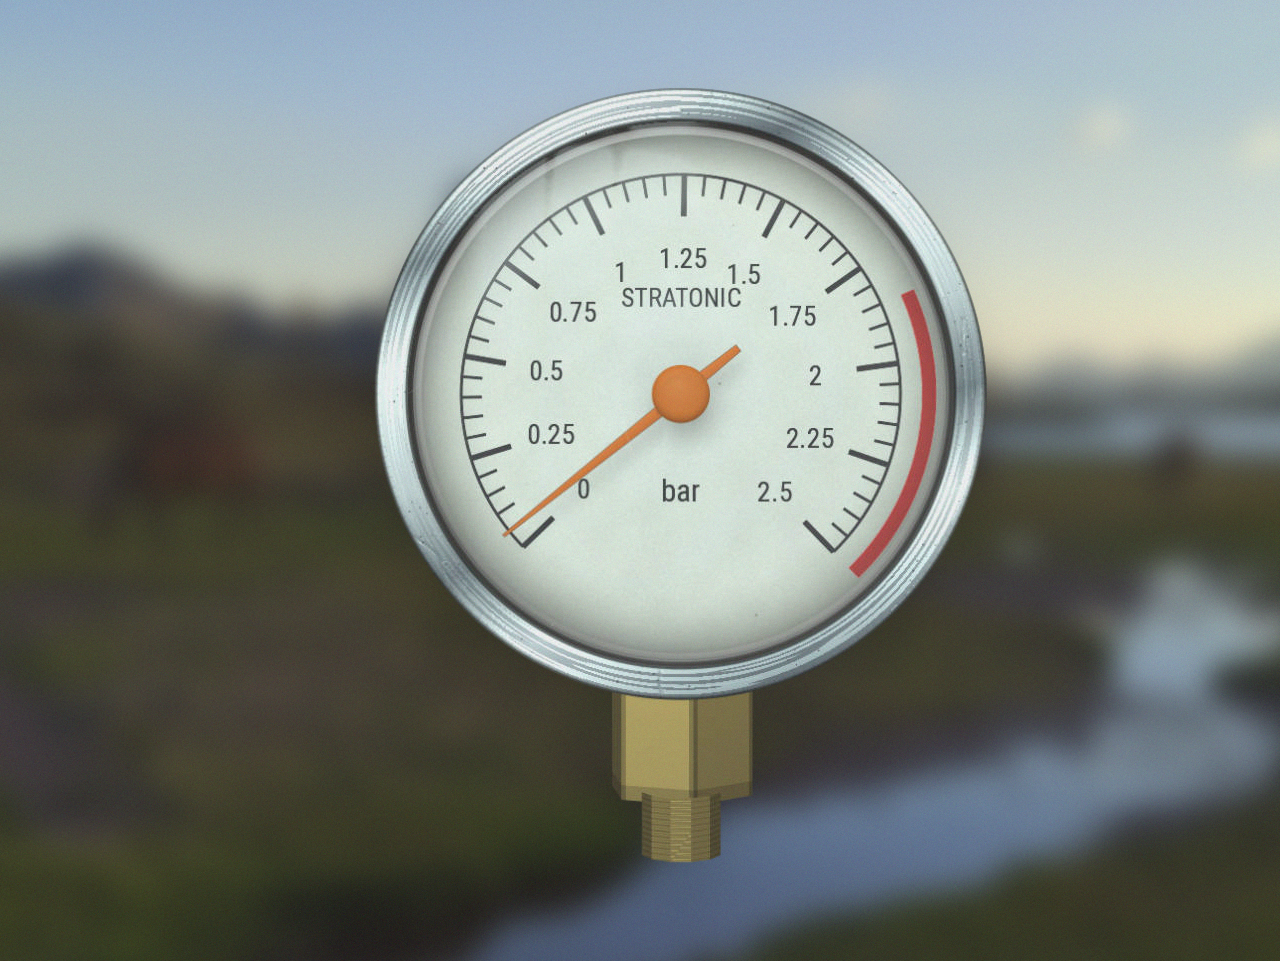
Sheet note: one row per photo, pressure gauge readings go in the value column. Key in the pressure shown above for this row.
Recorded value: 0.05 bar
